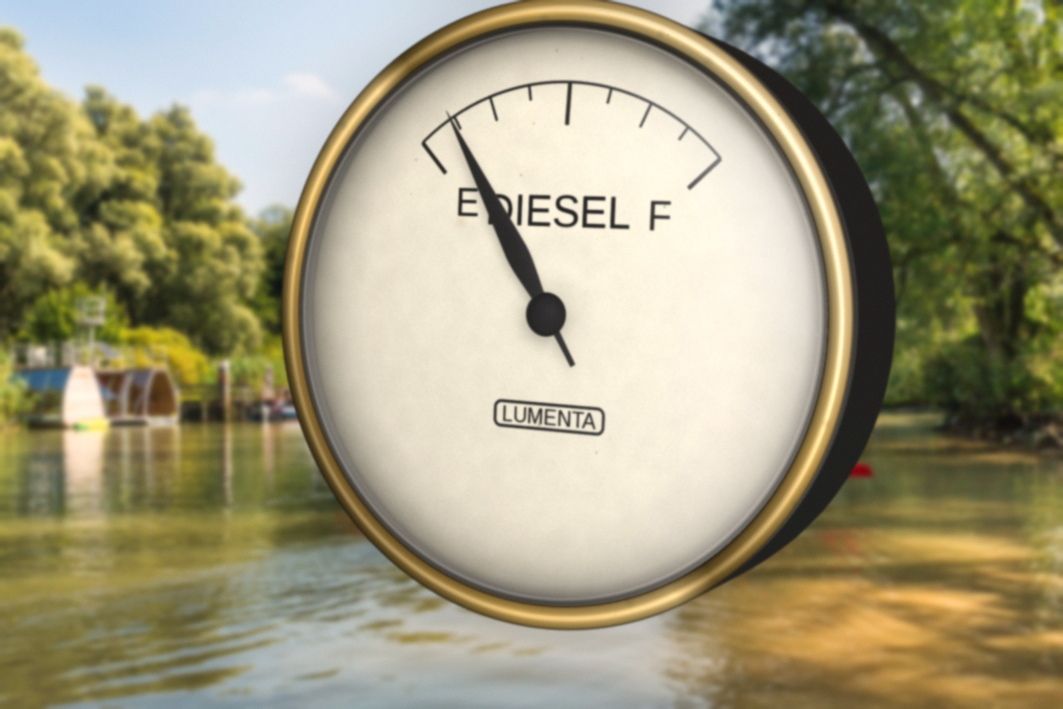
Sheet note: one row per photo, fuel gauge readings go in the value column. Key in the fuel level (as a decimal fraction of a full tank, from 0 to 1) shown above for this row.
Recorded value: 0.125
